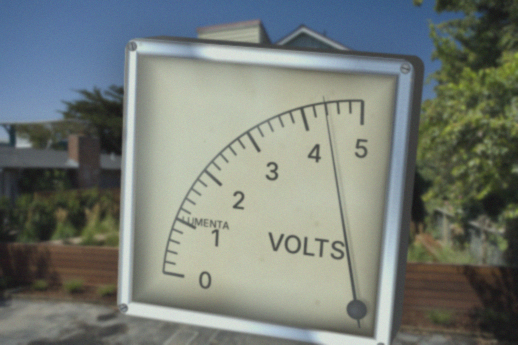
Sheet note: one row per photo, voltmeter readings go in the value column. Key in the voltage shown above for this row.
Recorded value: 4.4 V
